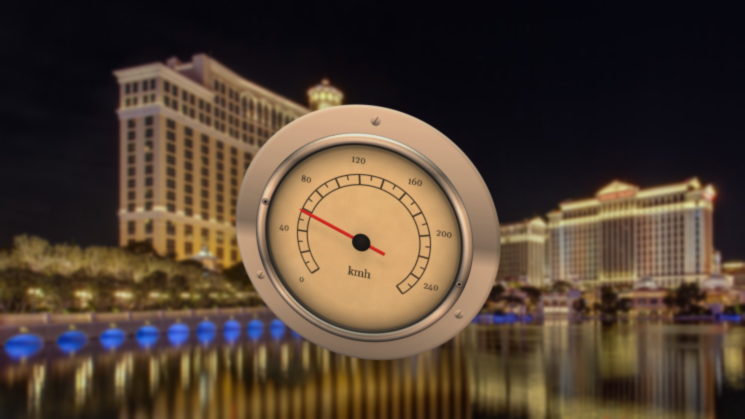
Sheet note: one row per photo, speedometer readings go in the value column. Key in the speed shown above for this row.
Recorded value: 60 km/h
